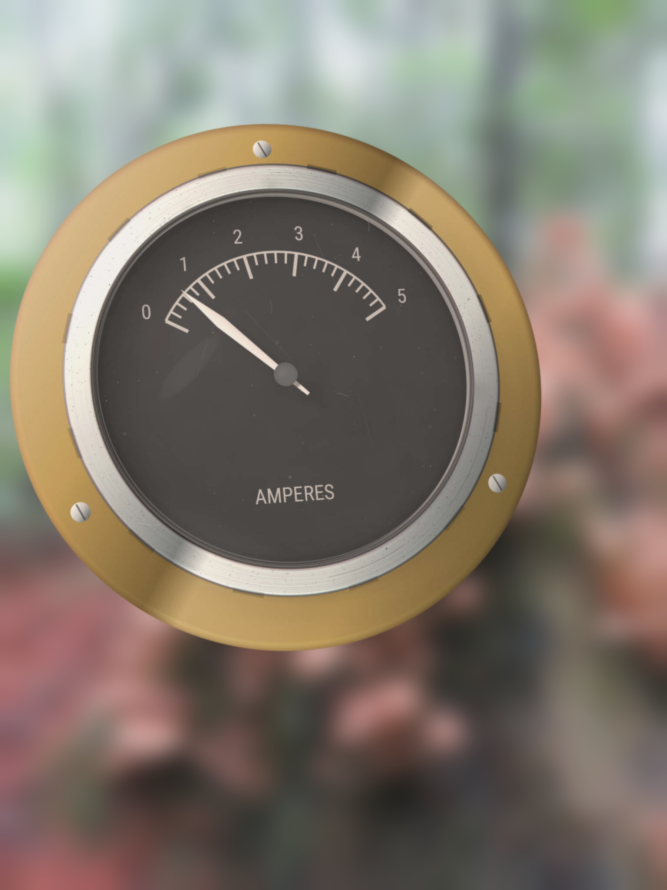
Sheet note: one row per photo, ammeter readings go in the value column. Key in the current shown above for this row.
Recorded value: 0.6 A
